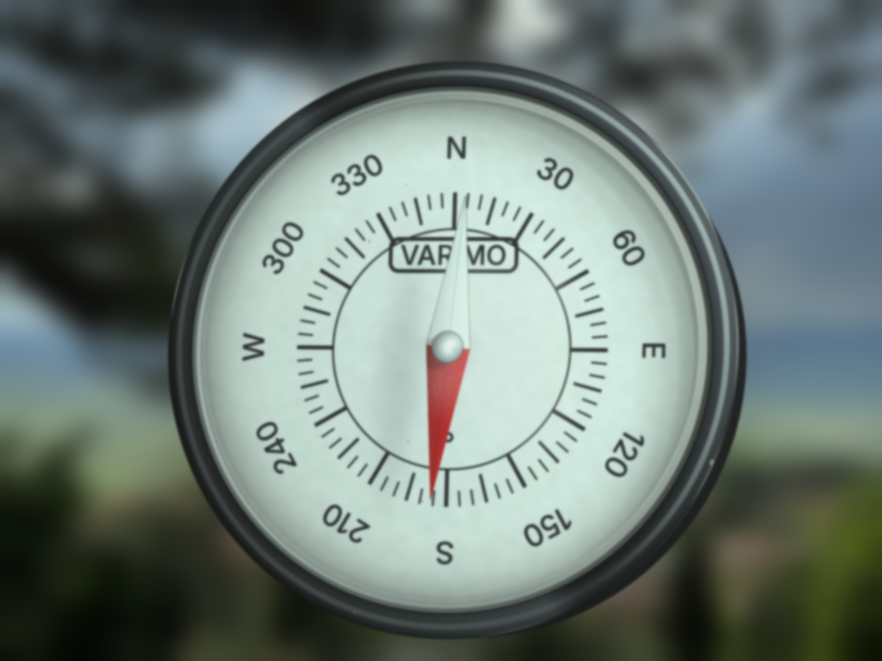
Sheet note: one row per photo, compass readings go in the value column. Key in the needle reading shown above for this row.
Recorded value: 185 °
